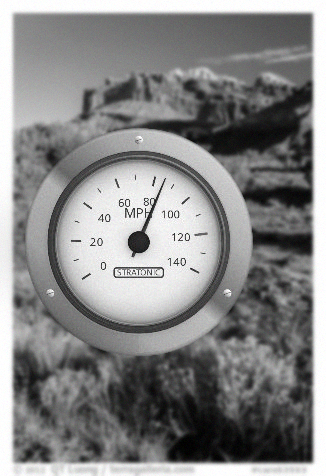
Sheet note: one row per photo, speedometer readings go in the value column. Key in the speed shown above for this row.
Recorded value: 85 mph
